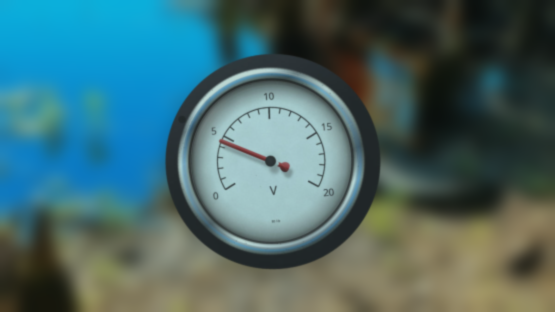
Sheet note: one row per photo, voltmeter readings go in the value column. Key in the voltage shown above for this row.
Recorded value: 4.5 V
